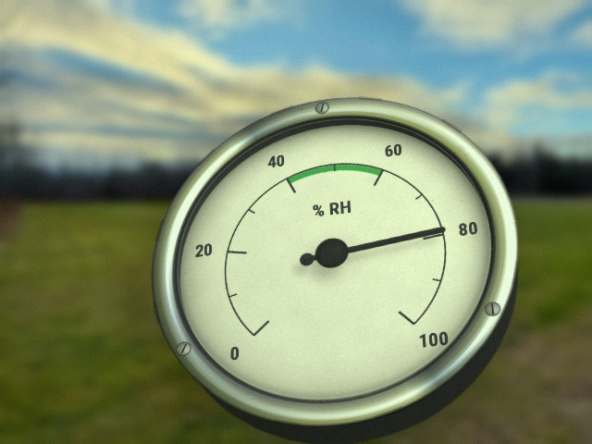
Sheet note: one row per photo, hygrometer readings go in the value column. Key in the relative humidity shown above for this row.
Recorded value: 80 %
